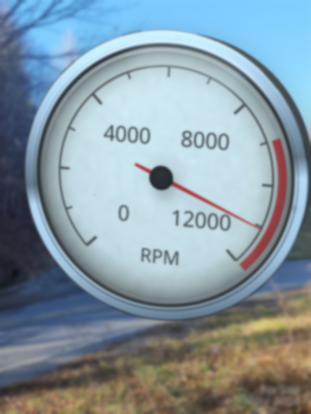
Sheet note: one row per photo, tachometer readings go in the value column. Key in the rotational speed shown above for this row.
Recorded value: 11000 rpm
